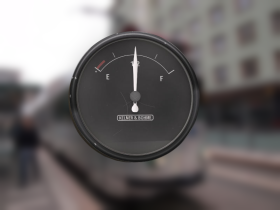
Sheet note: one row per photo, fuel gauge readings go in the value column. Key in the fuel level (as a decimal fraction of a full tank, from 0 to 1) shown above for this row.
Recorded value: 0.5
